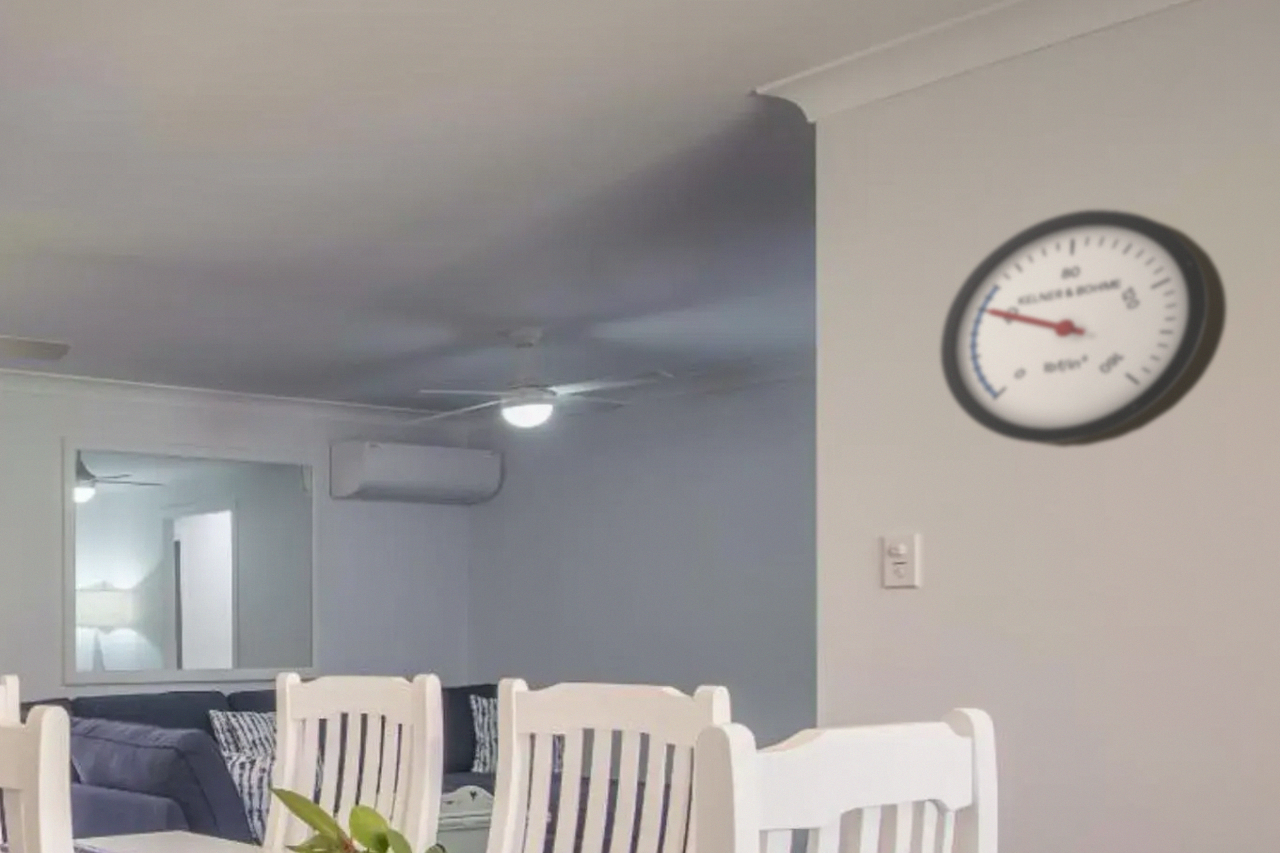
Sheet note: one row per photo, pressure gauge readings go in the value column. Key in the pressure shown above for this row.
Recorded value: 40 psi
